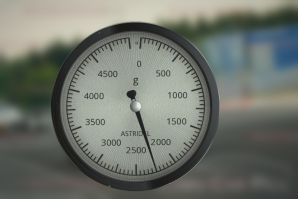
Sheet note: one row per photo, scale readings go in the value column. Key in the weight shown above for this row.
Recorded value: 2250 g
